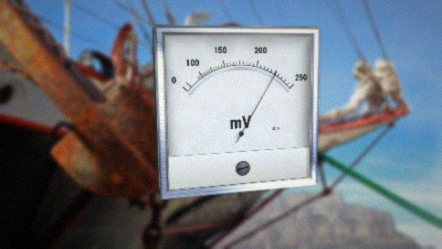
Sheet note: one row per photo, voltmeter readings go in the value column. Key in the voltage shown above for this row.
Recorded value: 225 mV
